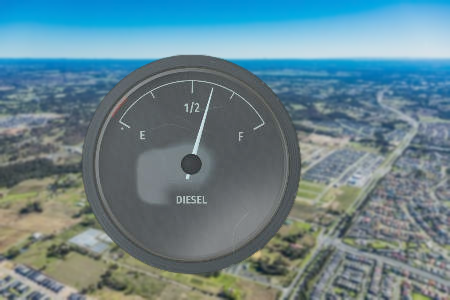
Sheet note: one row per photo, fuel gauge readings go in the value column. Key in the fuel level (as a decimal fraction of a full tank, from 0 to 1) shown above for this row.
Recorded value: 0.625
